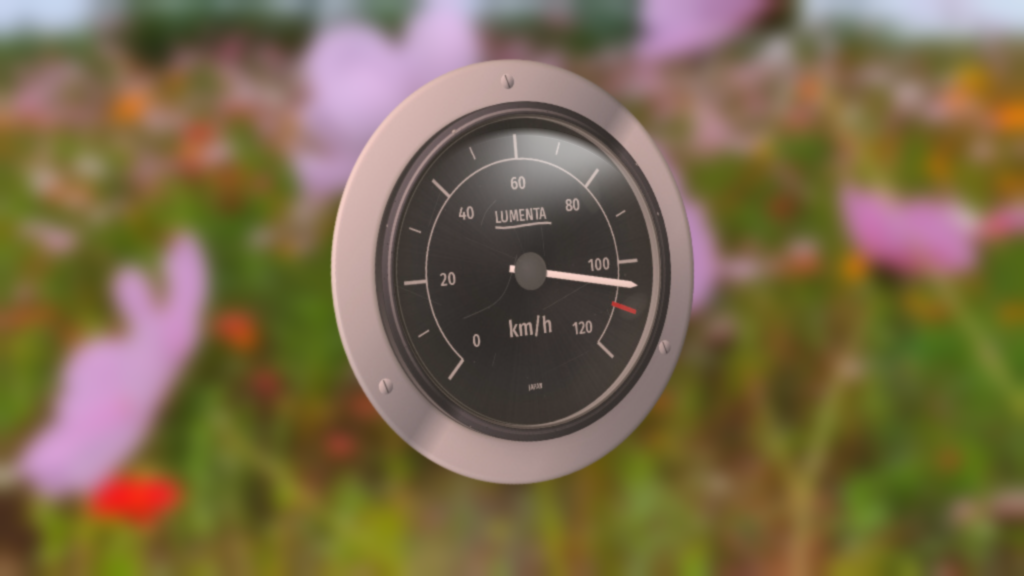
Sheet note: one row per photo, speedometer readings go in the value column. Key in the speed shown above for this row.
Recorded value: 105 km/h
